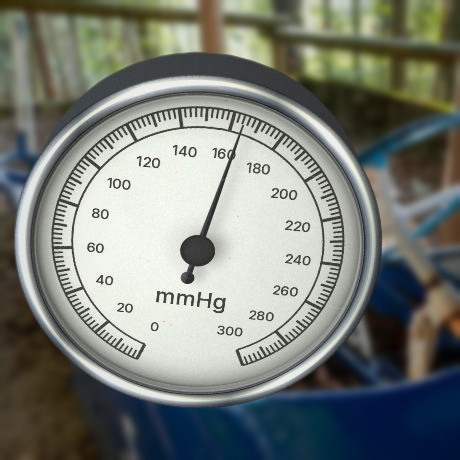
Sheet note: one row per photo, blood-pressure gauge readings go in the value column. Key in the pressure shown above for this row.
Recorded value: 164 mmHg
